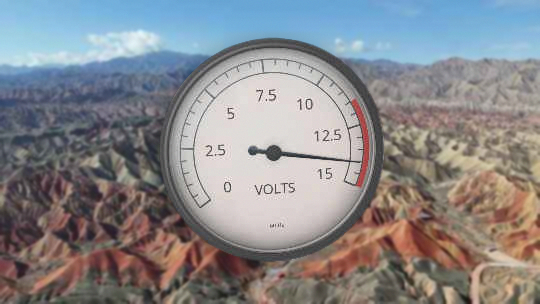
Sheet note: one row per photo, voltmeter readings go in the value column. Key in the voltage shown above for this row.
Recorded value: 14 V
